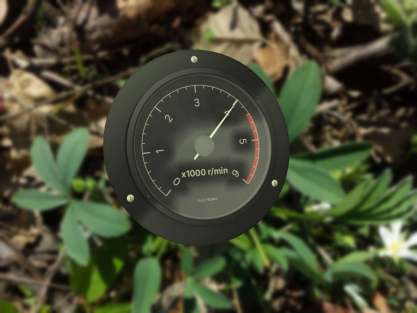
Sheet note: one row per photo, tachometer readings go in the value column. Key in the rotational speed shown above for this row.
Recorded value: 4000 rpm
